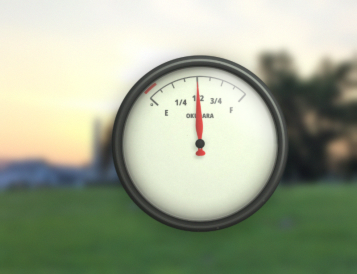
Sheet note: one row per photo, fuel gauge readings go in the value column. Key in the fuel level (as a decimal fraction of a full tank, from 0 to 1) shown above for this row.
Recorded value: 0.5
